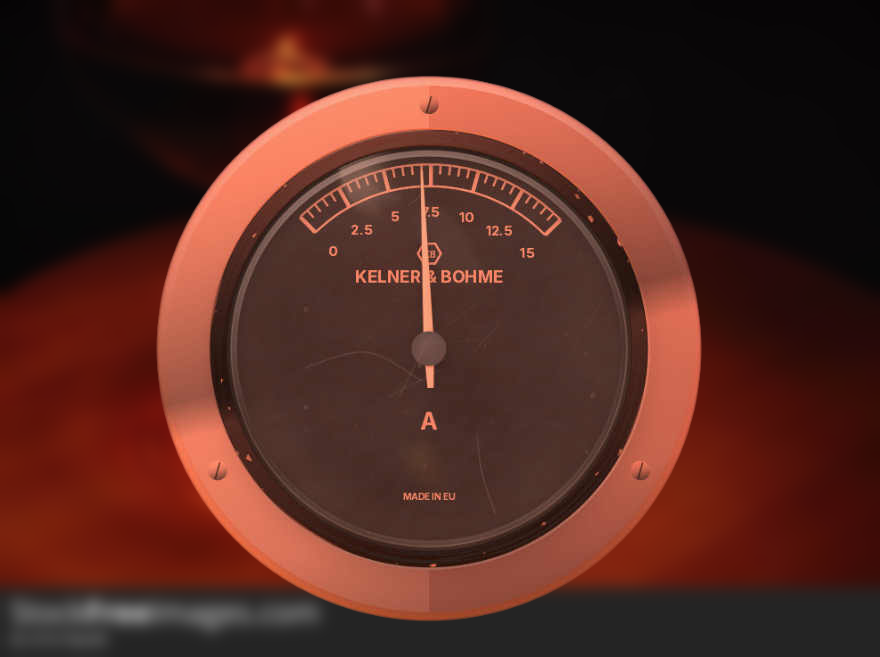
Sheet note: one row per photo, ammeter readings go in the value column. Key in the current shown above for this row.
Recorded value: 7 A
